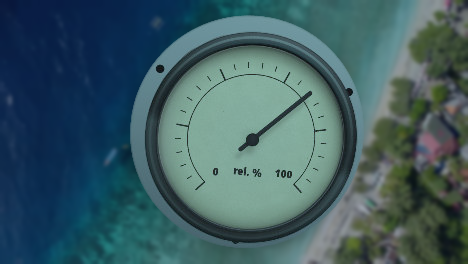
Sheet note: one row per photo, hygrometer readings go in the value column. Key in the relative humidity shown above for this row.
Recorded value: 68 %
